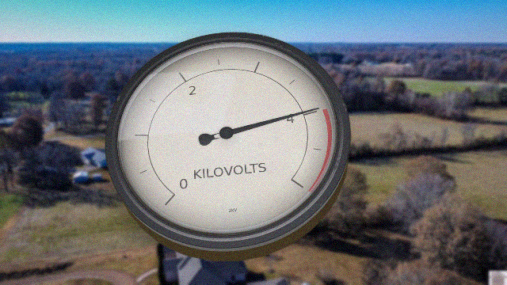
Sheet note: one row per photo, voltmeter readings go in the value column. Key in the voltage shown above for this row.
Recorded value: 4 kV
